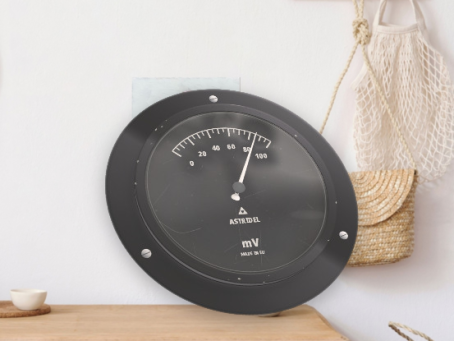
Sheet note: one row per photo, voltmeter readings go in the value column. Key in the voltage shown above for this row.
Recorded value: 85 mV
